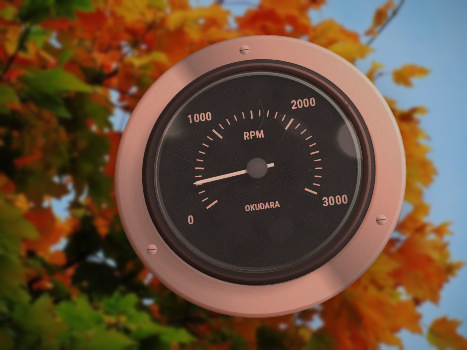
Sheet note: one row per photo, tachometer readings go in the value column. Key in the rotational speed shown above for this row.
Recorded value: 300 rpm
